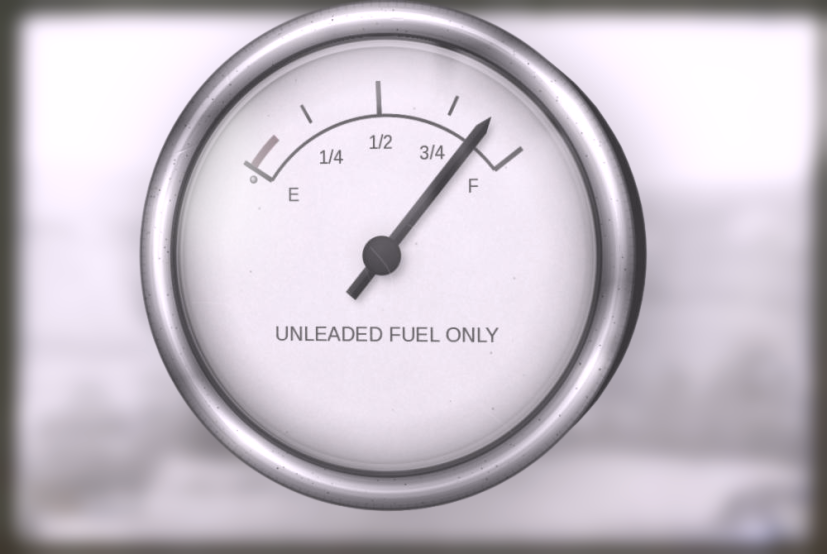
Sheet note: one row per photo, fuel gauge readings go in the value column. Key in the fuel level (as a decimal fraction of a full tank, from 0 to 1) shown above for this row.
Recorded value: 0.875
